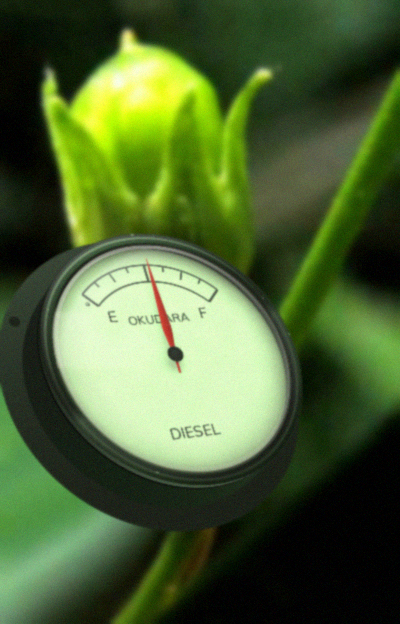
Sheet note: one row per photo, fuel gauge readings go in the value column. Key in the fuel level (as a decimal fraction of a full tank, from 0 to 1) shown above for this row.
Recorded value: 0.5
